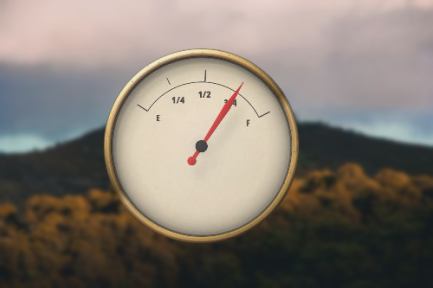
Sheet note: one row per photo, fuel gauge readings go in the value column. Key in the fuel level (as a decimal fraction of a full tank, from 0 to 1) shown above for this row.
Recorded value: 0.75
